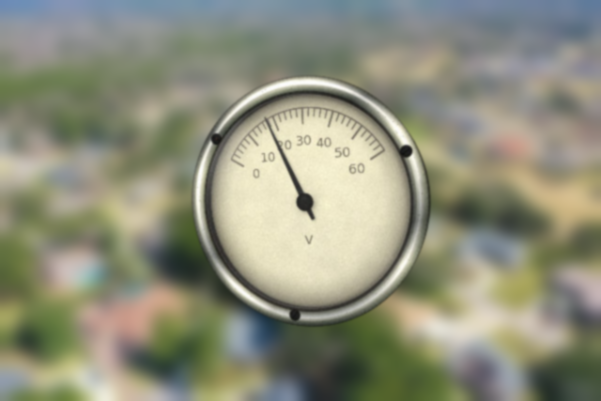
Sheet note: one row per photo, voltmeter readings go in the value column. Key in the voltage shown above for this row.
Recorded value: 18 V
